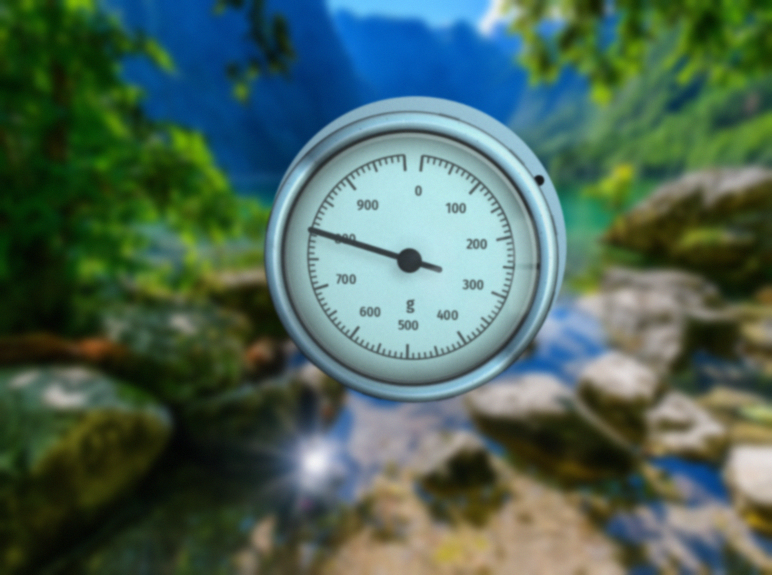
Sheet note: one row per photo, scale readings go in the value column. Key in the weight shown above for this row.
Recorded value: 800 g
